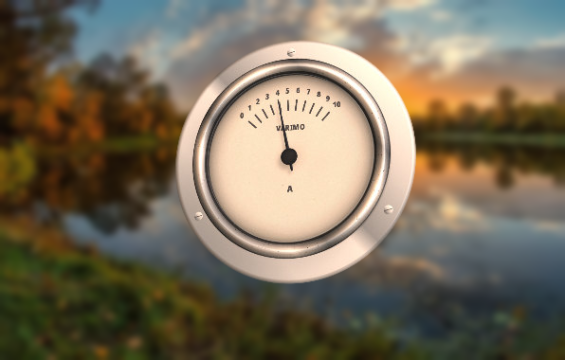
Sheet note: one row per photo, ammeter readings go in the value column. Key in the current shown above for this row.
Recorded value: 4 A
